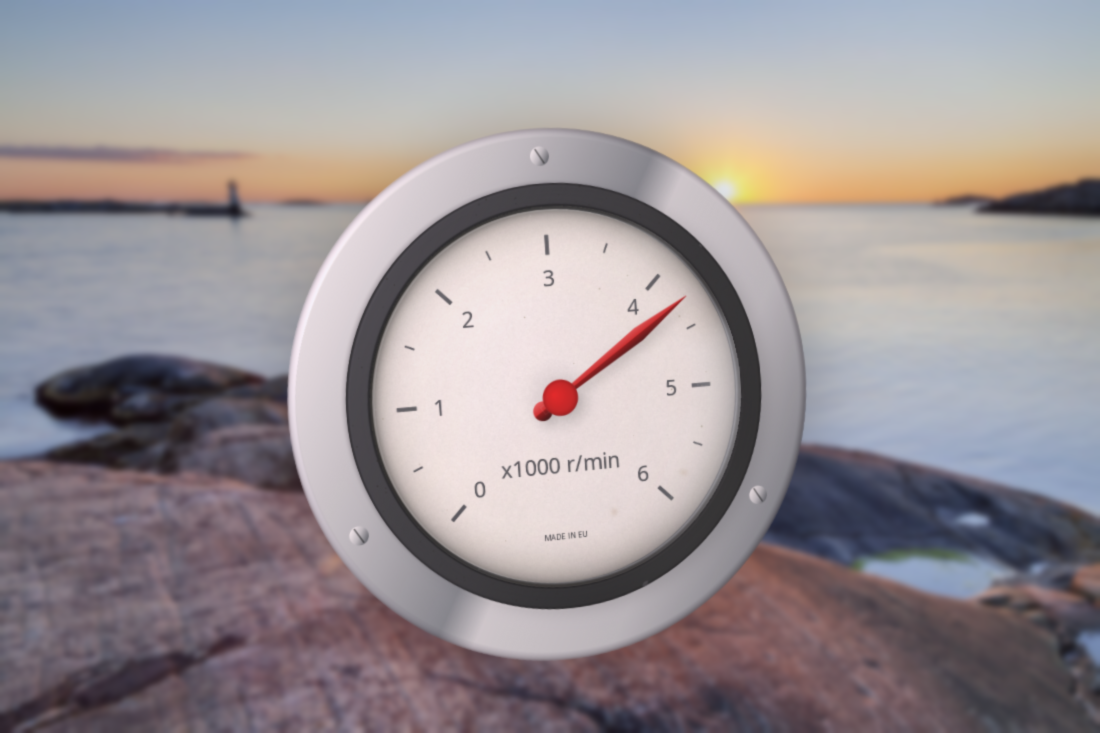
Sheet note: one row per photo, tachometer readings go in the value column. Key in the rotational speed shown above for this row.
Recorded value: 4250 rpm
